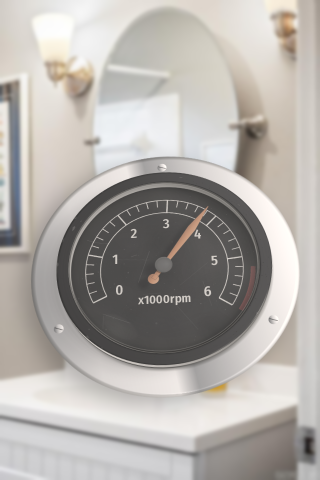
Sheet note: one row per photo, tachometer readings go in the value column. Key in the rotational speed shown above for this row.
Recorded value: 3800 rpm
